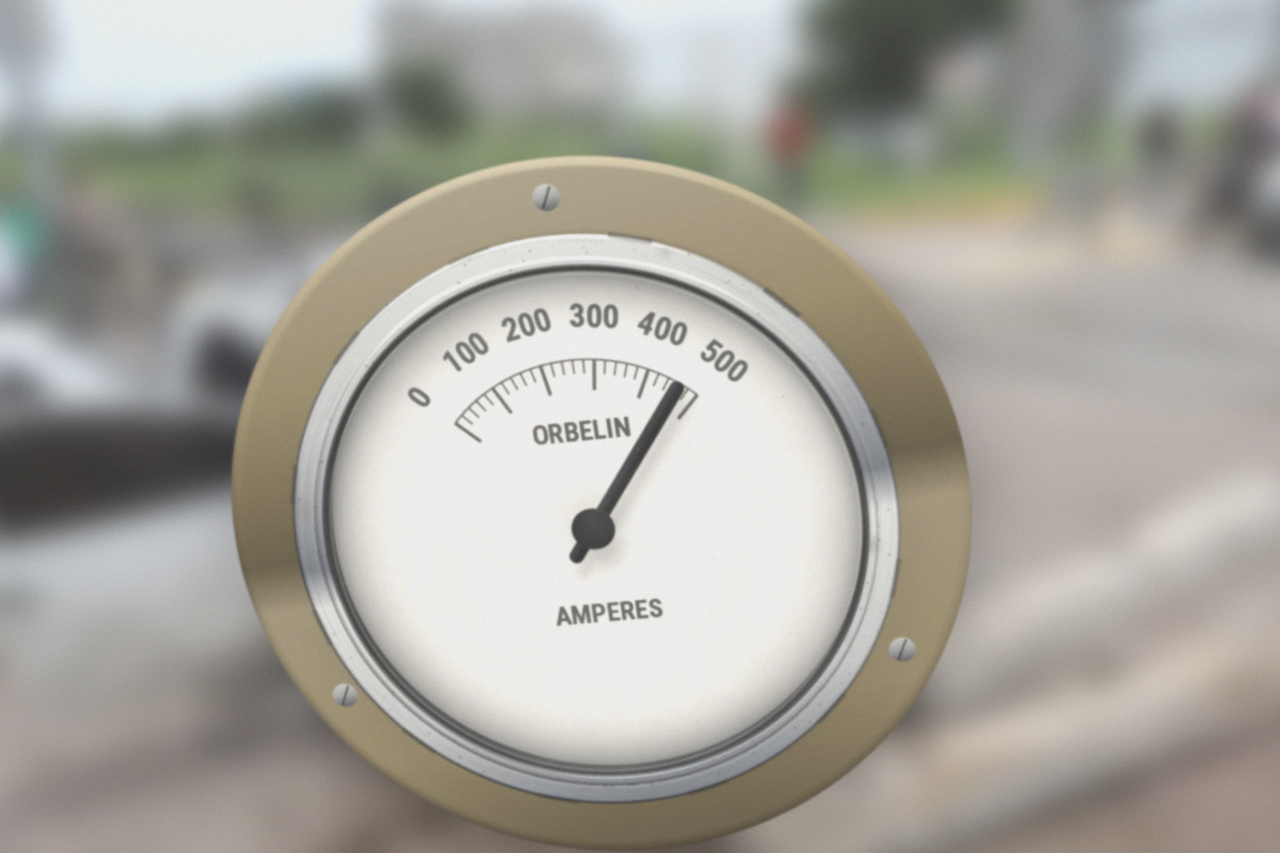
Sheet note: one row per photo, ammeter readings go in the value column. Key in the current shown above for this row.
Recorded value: 460 A
